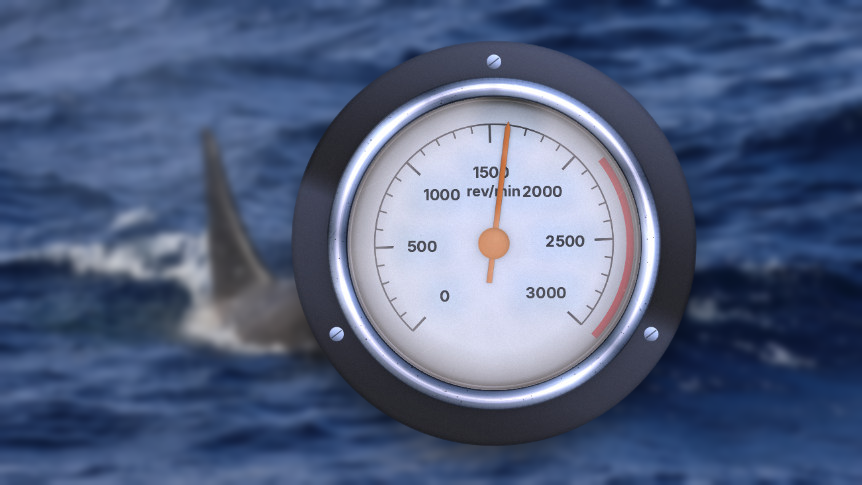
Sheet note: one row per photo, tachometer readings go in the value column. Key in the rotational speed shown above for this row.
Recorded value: 1600 rpm
